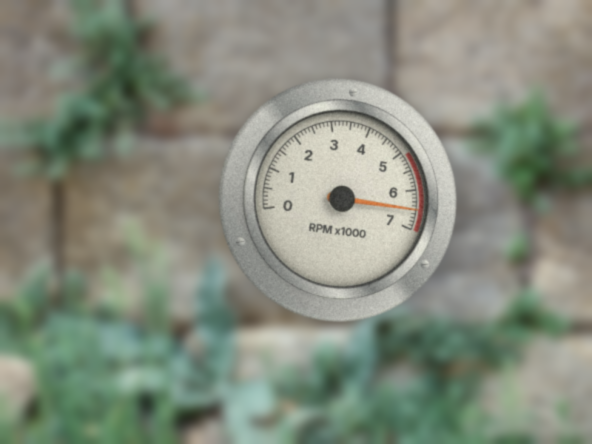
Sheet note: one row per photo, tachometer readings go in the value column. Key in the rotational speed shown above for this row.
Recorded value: 6500 rpm
